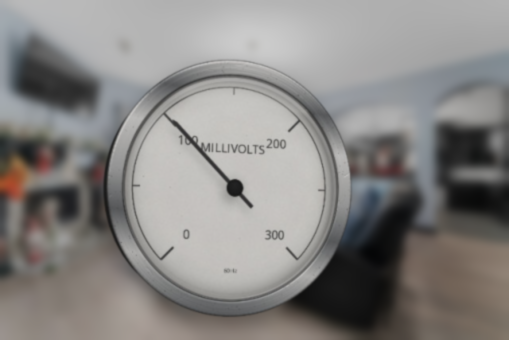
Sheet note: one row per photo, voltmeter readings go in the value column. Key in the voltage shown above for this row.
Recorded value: 100 mV
